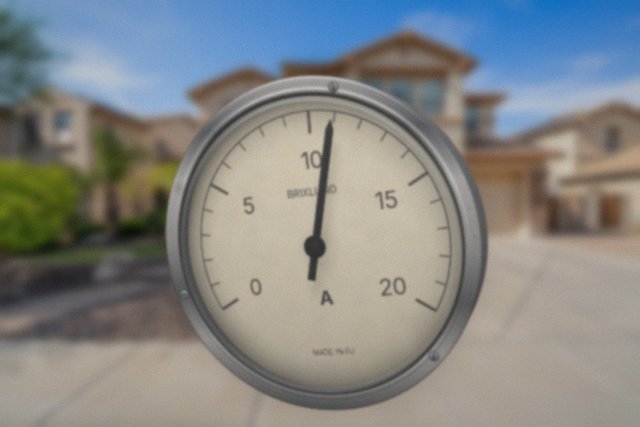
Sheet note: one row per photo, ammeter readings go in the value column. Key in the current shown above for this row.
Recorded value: 11 A
